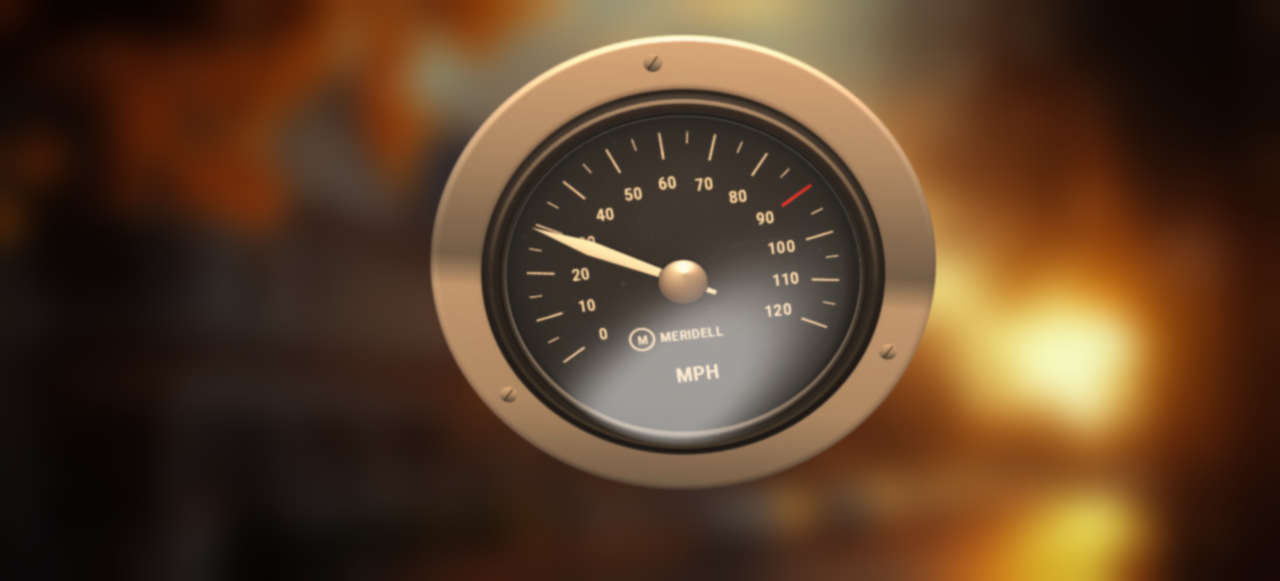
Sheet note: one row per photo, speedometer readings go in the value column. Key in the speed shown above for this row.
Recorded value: 30 mph
